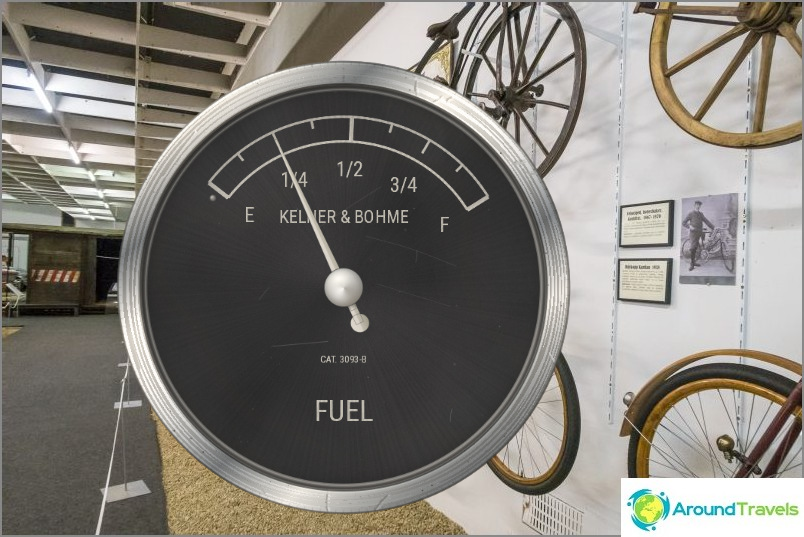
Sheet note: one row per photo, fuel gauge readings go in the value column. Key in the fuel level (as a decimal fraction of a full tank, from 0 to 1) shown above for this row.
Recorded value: 0.25
